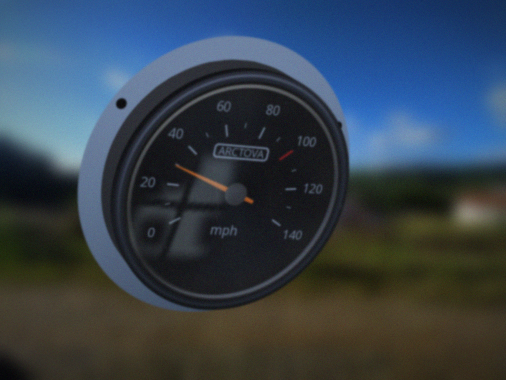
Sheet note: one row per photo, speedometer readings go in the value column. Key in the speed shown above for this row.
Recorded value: 30 mph
